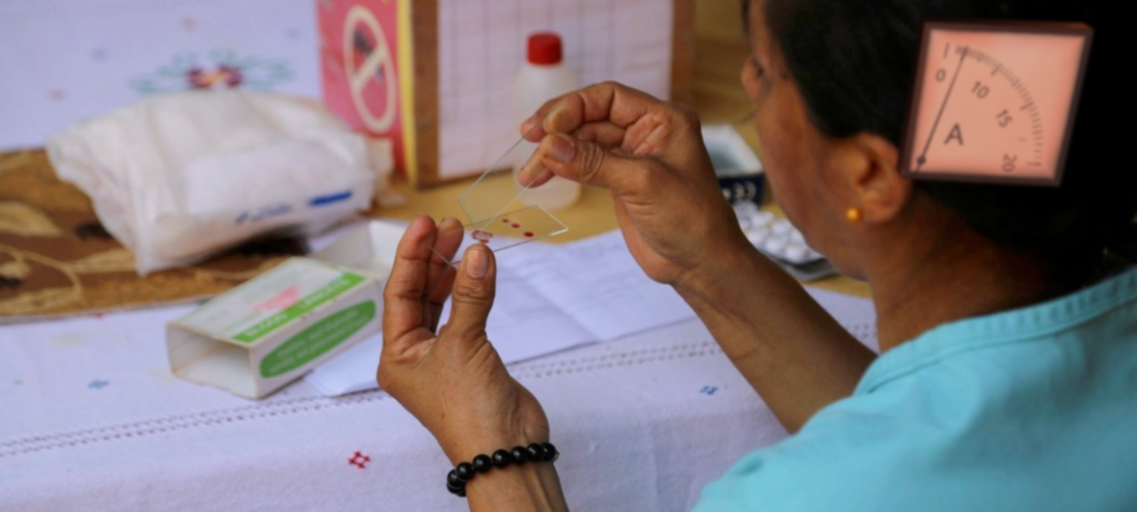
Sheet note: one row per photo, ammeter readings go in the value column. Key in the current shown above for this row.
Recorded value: 5 A
